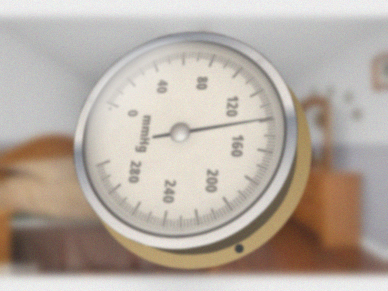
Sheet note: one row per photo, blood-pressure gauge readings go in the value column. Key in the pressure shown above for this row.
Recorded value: 140 mmHg
